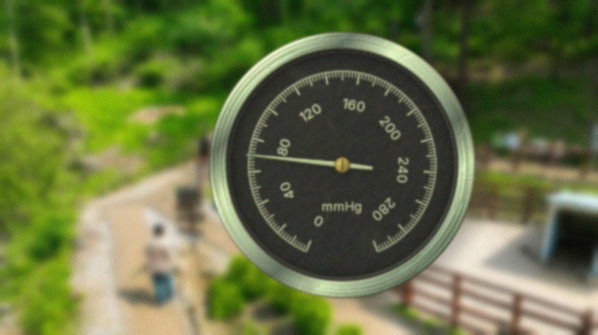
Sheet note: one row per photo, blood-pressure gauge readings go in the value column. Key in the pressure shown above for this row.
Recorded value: 70 mmHg
